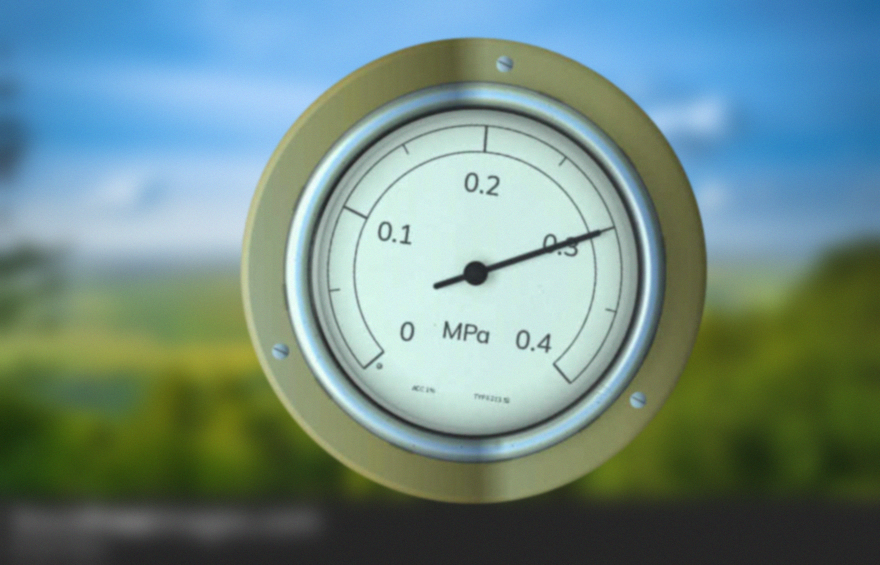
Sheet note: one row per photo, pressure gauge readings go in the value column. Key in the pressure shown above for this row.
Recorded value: 0.3 MPa
